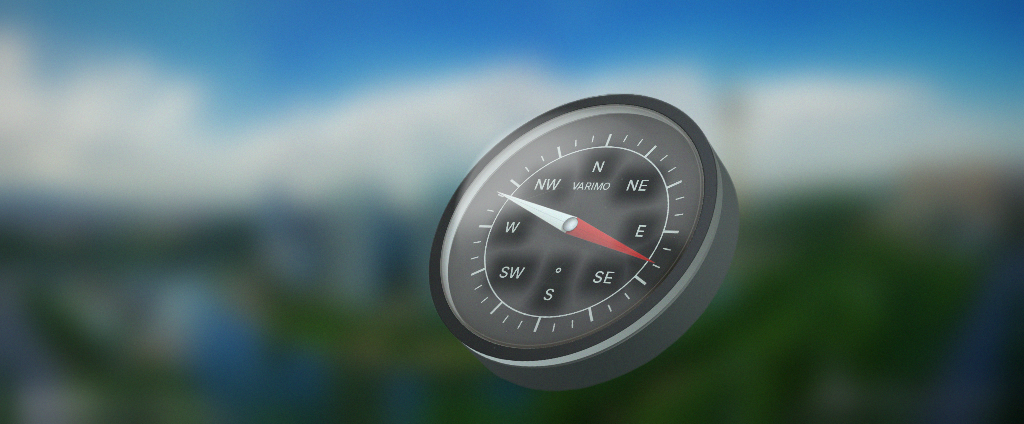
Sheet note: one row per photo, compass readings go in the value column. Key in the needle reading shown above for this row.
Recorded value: 110 °
